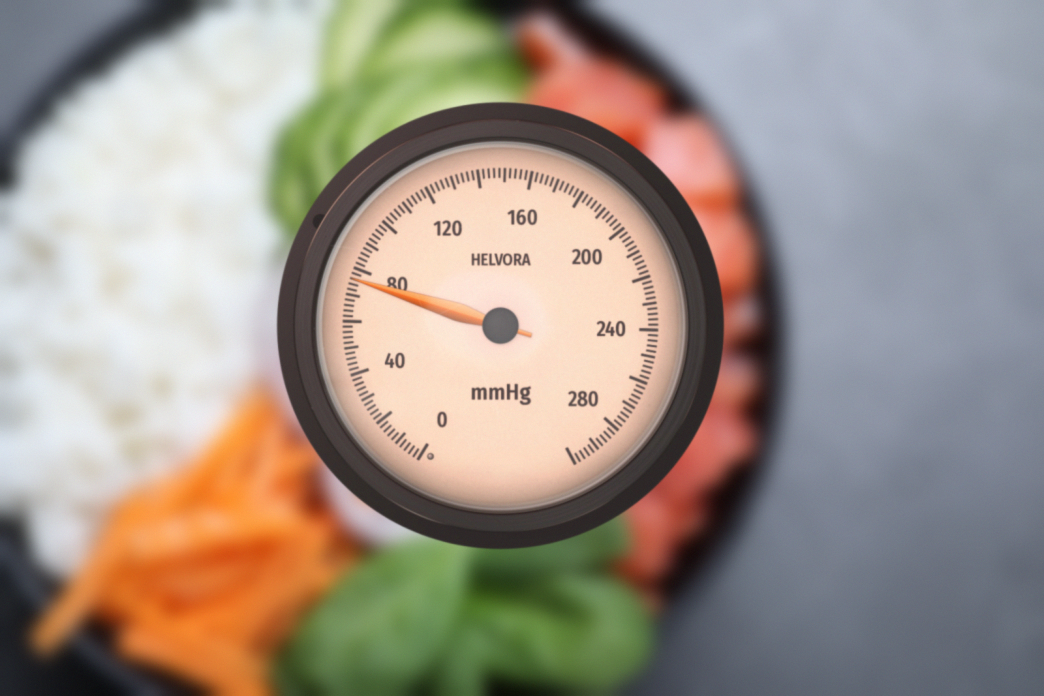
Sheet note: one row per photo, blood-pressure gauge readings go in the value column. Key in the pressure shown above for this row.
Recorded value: 76 mmHg
